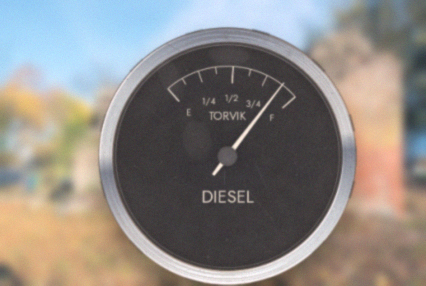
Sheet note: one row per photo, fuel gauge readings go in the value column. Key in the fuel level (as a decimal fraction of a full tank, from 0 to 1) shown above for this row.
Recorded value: 0.875
